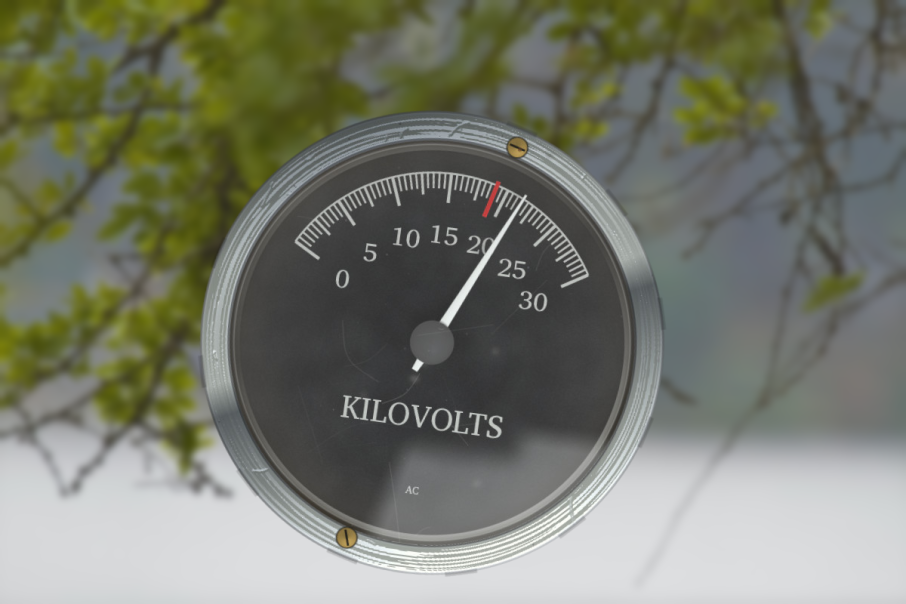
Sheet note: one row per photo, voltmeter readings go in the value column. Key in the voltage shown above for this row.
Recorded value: 21.5 kV
